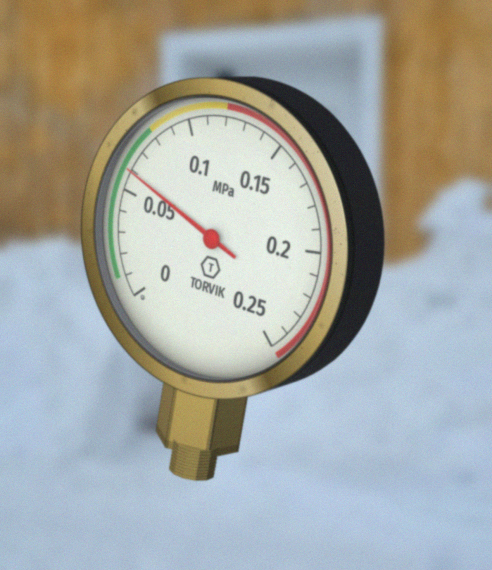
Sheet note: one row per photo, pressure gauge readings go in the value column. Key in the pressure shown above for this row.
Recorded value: 0.06 MPa
